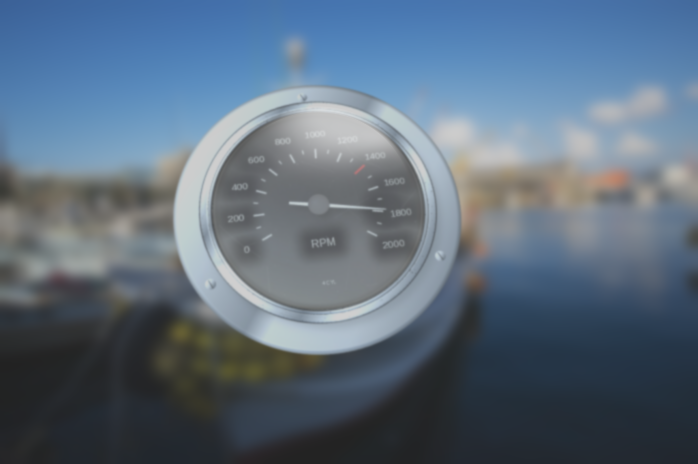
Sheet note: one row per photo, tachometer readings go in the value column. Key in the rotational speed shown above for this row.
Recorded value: 1800 rpm
